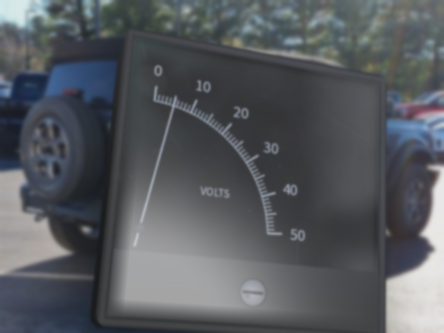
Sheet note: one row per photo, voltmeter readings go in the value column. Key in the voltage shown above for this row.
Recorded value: 5 V
